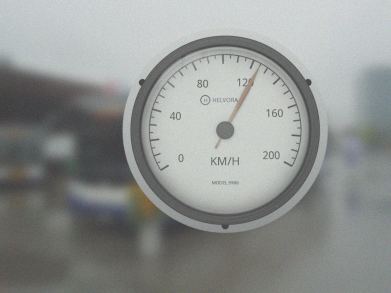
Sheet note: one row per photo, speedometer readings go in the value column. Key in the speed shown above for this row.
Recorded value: 125 km/h
